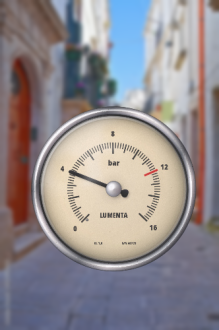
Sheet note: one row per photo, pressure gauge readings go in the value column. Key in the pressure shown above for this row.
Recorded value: 4 bar
